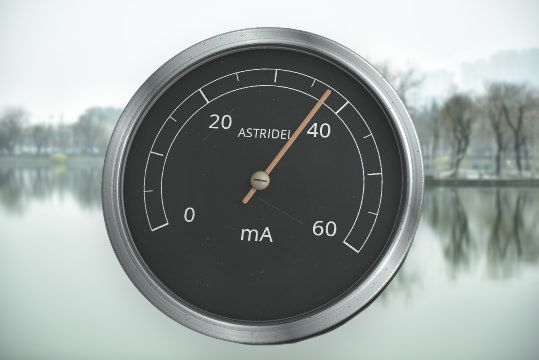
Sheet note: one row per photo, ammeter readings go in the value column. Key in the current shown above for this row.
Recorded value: 37.5 mA
